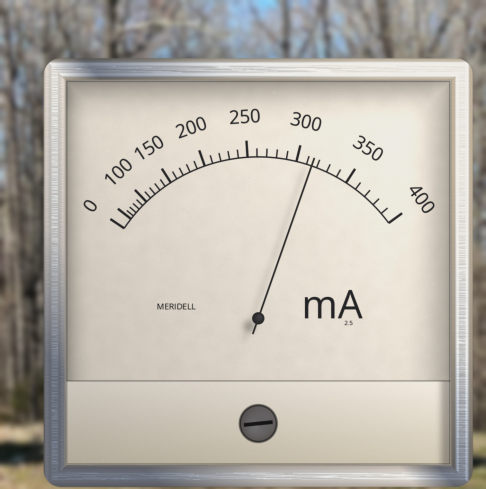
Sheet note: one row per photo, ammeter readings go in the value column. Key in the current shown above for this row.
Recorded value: 315 mA
